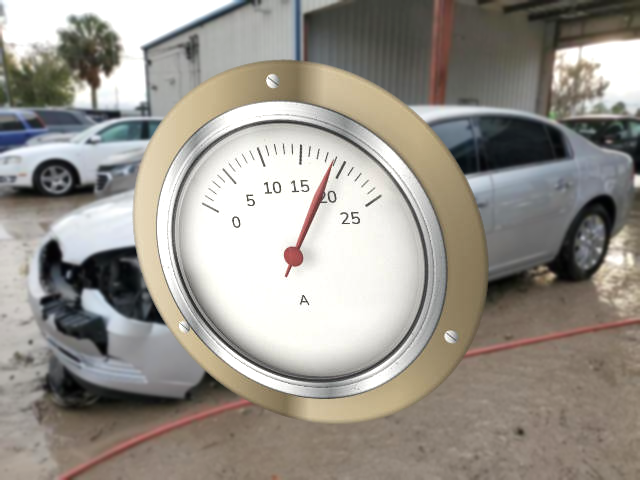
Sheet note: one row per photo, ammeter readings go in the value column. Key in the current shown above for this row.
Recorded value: 19 A
